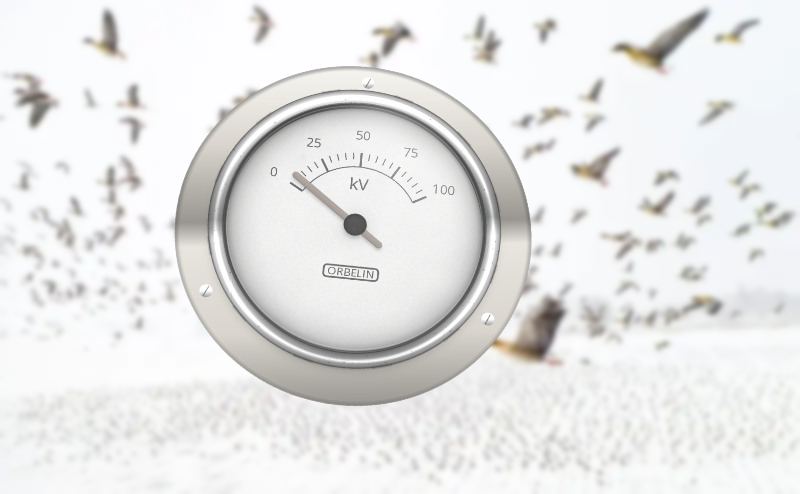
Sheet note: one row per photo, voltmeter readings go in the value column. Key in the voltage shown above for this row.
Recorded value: 5 kV
